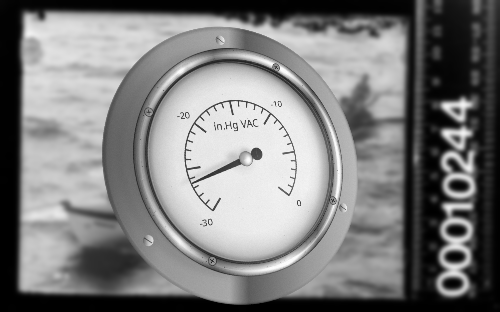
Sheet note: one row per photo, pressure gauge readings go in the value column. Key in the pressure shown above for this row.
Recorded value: -26.5 inHg
